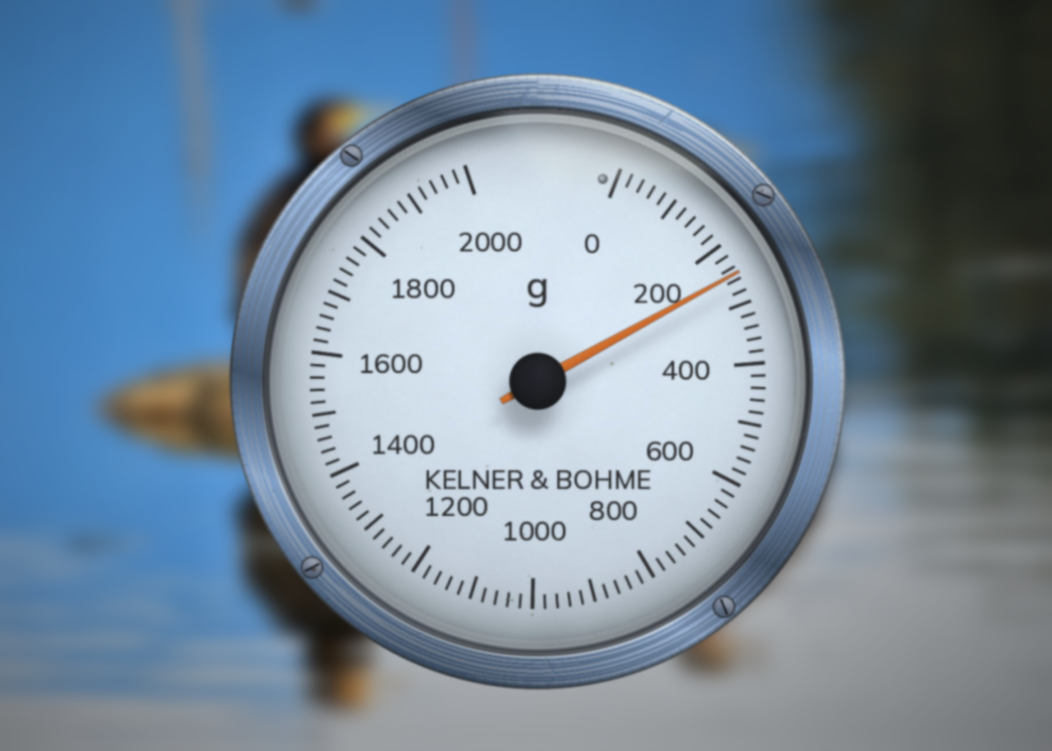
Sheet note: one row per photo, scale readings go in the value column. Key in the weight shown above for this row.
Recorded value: 250 g
